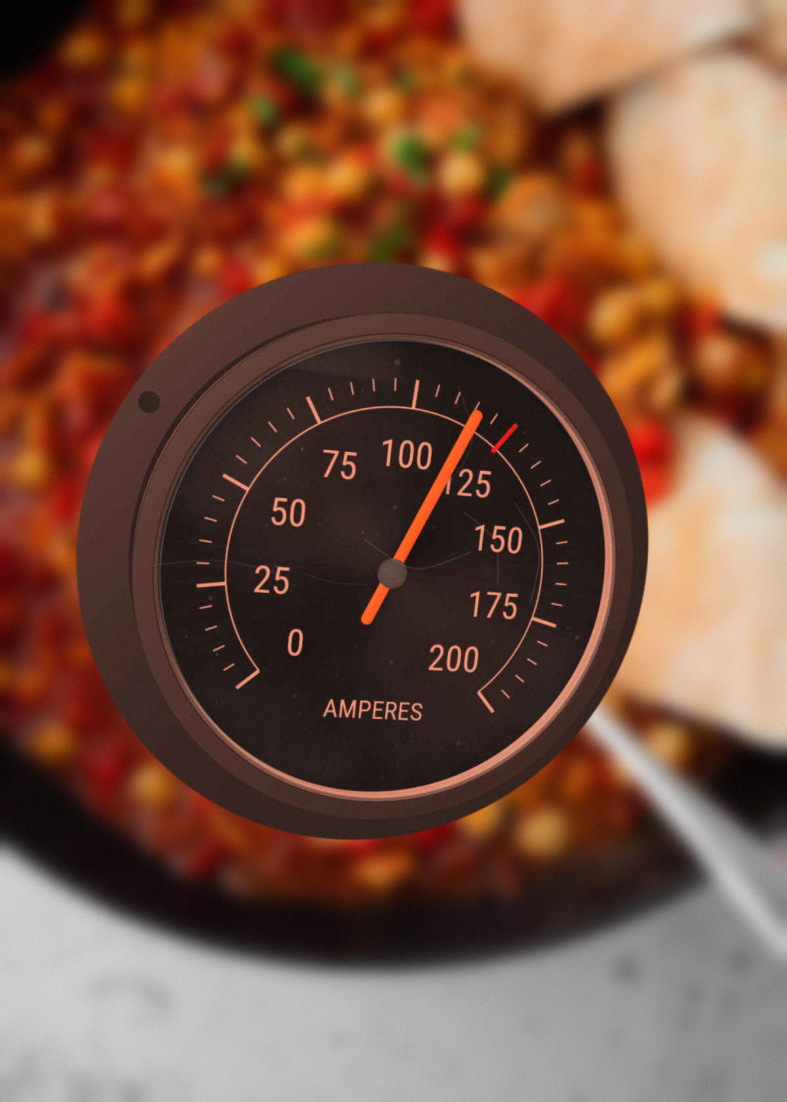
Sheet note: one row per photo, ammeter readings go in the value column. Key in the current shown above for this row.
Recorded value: 115 A
